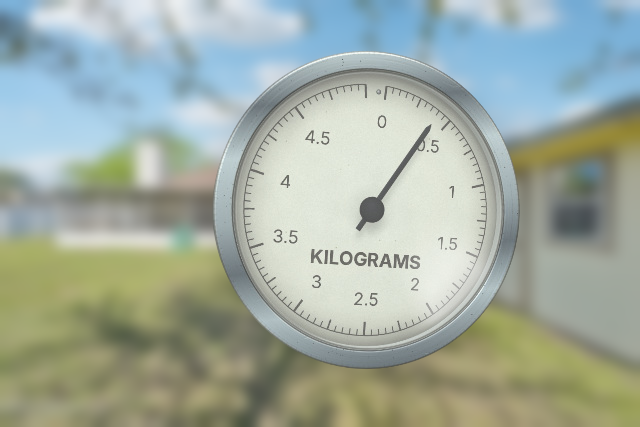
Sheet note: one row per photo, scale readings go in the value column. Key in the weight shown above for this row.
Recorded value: 0.4 kg
